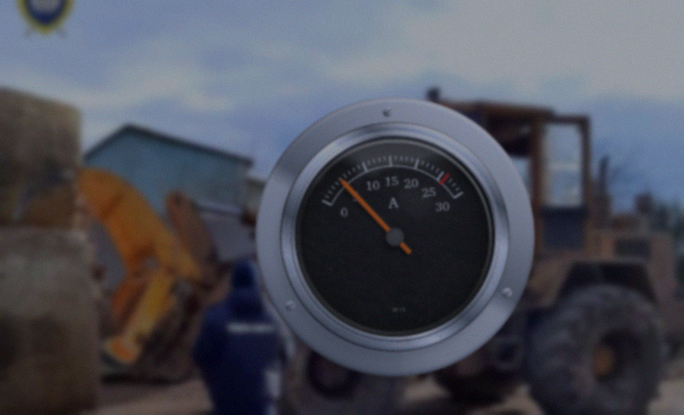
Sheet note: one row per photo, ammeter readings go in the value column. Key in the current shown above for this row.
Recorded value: 5 A
